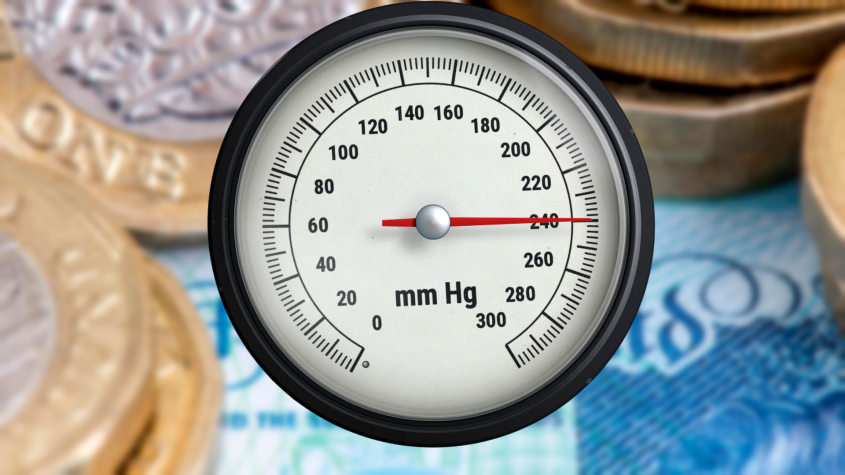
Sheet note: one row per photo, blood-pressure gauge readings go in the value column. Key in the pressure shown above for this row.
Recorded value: 240 mmHg
